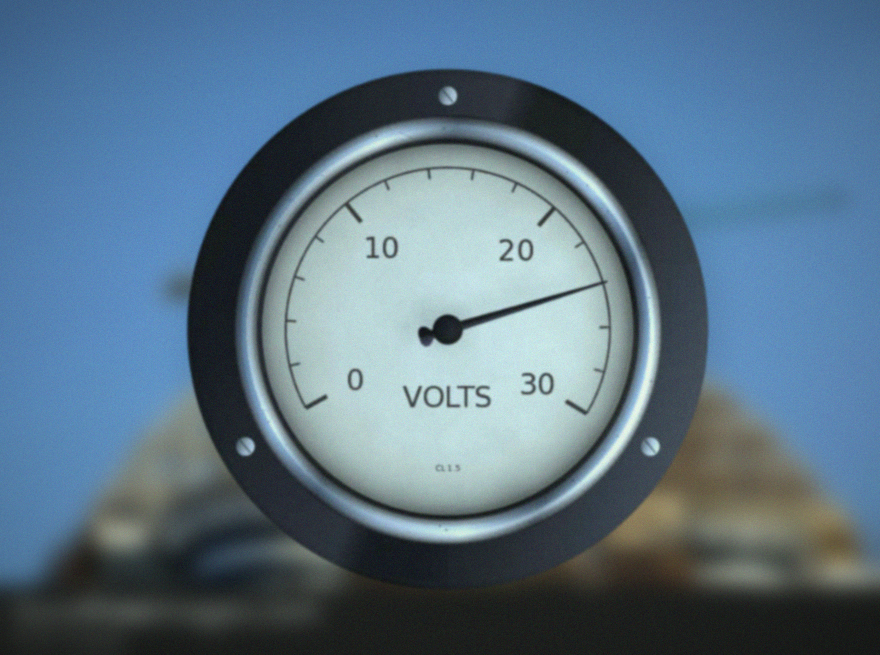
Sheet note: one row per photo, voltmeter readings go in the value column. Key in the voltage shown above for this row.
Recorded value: 24 V
